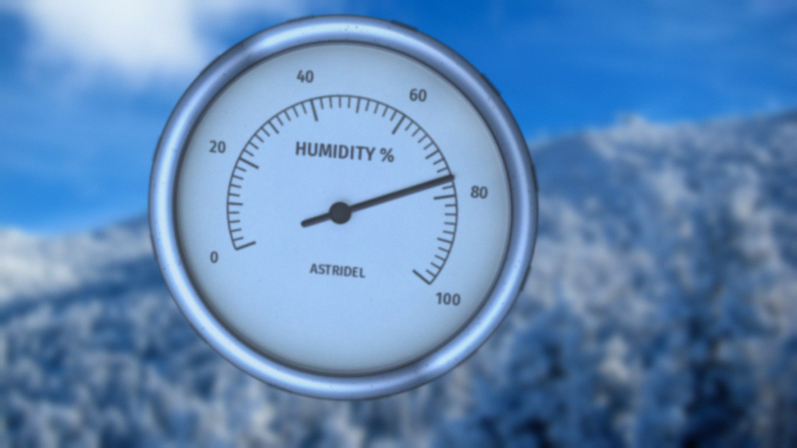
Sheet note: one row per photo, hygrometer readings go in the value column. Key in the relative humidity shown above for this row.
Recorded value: 76 %
